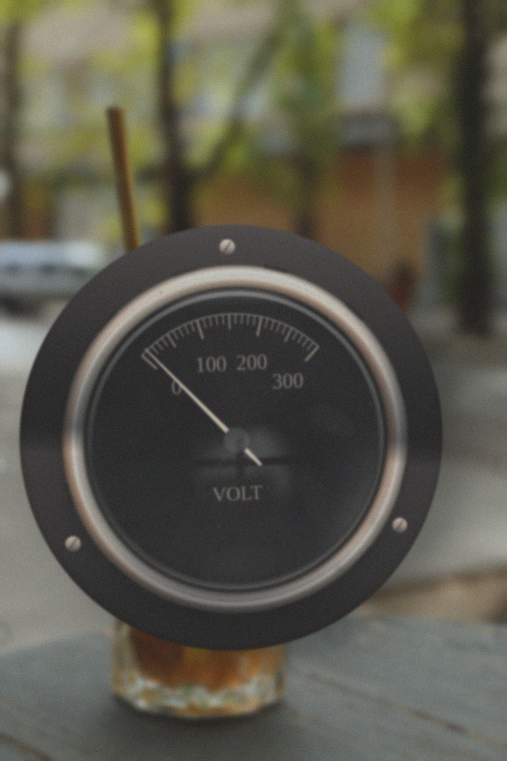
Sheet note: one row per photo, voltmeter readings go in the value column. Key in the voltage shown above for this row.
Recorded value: 10 V
